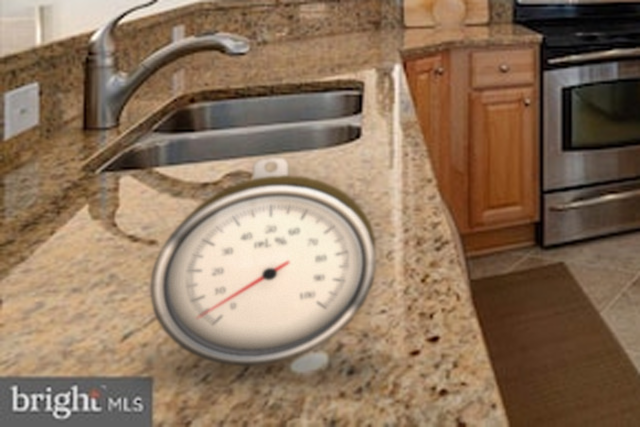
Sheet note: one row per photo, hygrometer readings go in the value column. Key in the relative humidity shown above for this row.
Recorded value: 5 %
